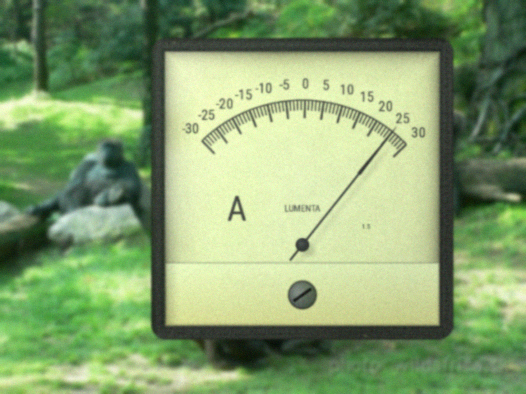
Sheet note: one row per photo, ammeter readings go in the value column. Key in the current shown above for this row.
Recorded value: 25 A
